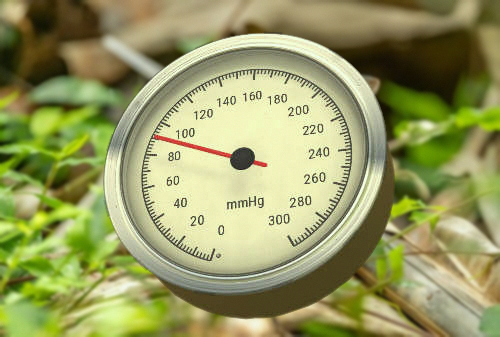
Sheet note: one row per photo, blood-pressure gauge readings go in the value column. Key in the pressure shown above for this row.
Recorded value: 90 mmHg
